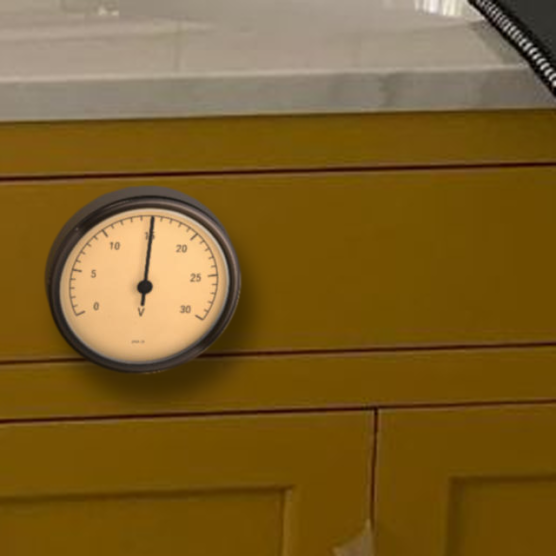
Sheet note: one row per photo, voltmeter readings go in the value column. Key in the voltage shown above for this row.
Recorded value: 15 V
